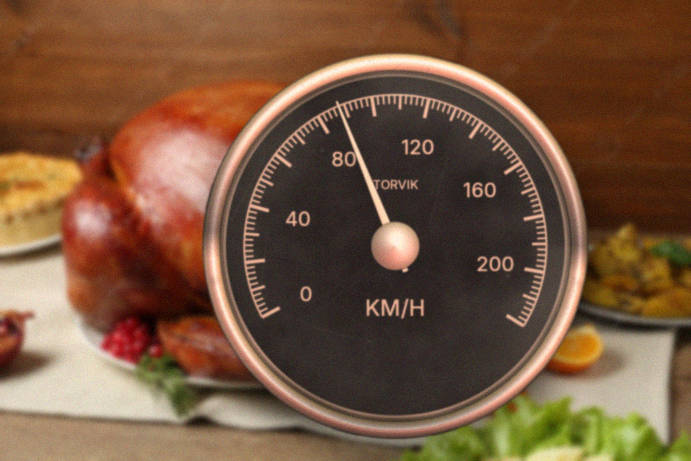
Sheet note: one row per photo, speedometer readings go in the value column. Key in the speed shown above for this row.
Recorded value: 88 km/h
